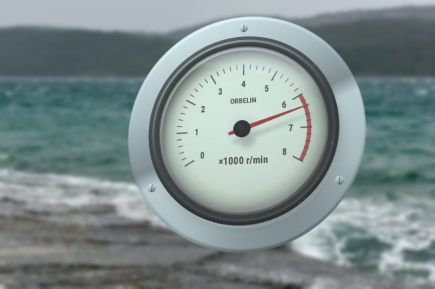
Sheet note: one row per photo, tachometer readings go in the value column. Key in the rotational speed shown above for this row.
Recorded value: 6400 rpm
